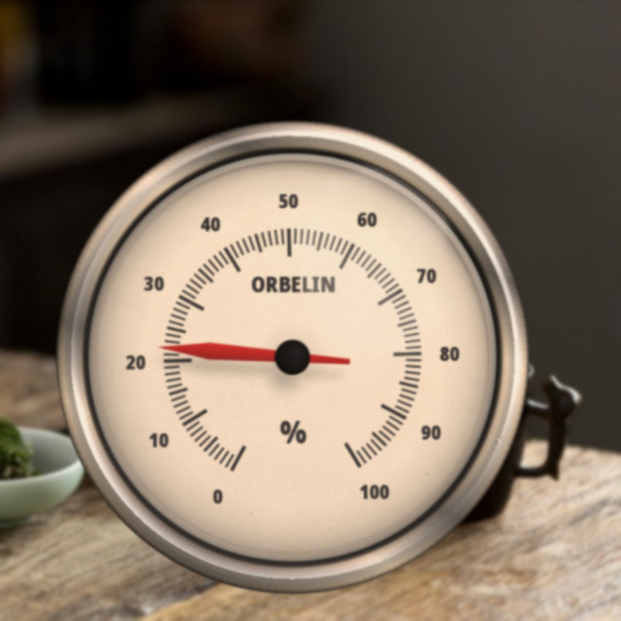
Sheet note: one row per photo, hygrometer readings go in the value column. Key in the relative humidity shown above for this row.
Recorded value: 22 %
